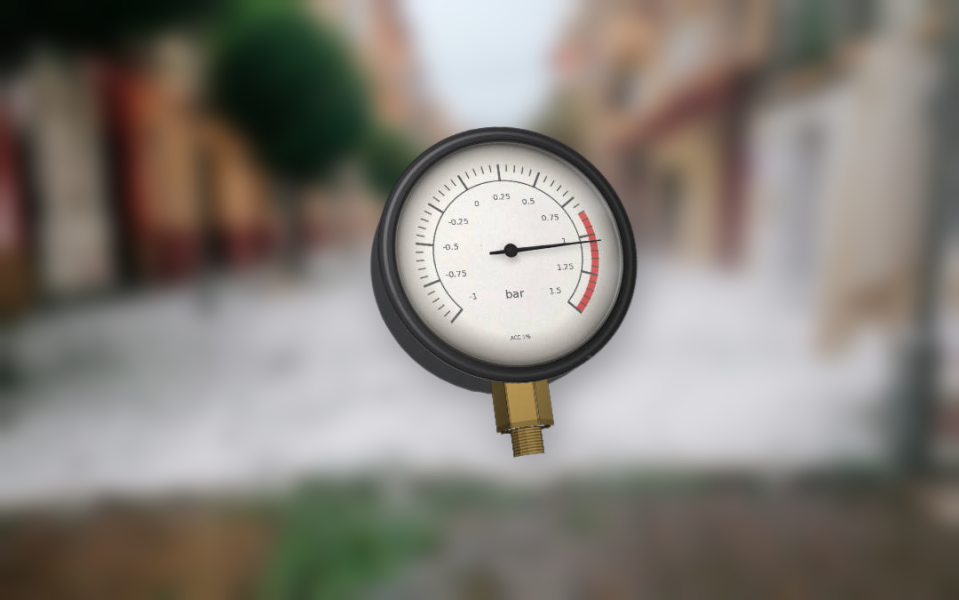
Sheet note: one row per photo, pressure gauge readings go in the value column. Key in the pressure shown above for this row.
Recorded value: 1.05 bar
